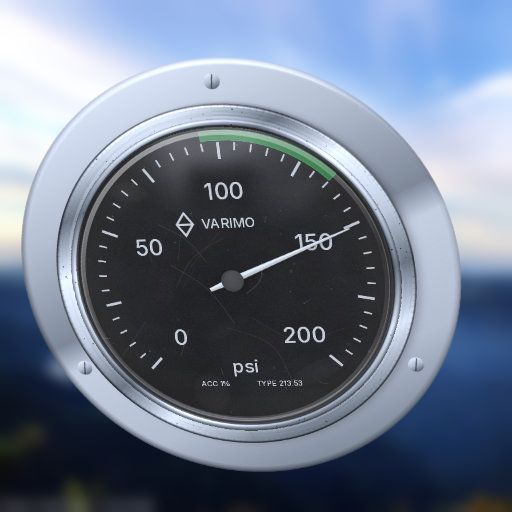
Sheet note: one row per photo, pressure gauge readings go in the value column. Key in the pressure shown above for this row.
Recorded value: 150 psi
